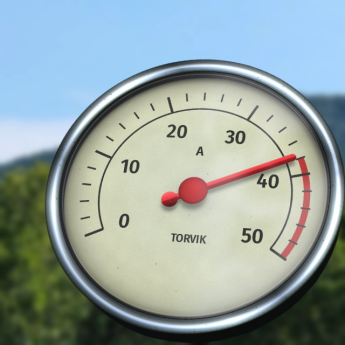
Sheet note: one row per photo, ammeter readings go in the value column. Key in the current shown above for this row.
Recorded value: 38 A
